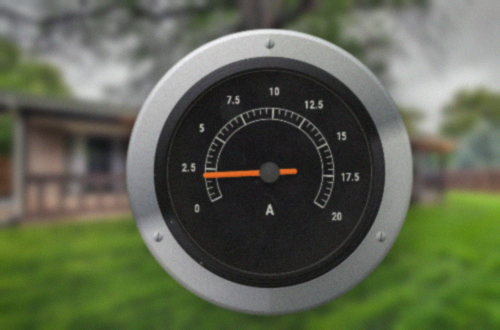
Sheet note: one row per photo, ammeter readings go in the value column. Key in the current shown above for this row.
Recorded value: 2 A
